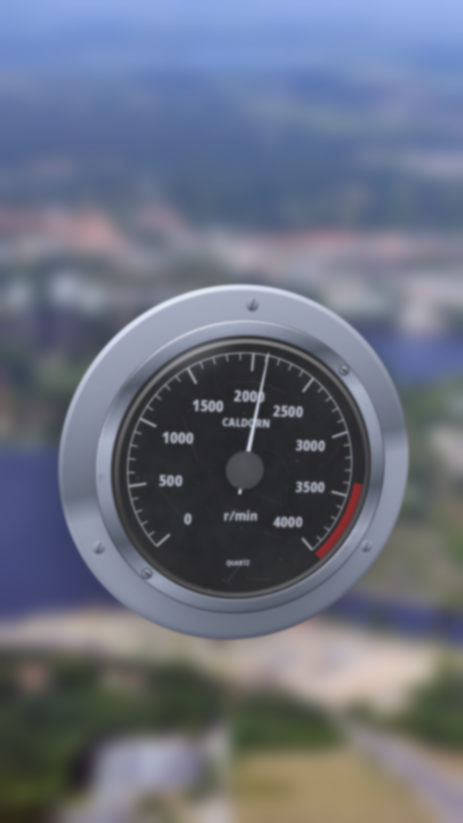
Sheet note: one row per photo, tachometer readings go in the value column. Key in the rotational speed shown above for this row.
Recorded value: 2100 rpm
